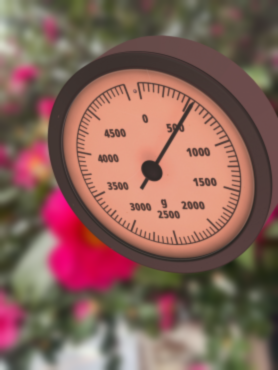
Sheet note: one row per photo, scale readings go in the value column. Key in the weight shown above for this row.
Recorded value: 550 g
